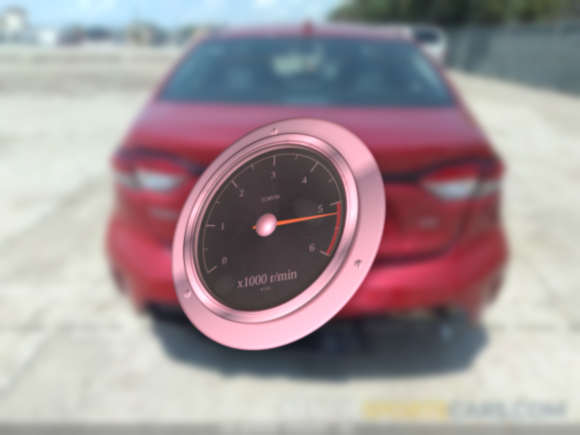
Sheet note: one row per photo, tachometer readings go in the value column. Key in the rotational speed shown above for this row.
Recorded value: 5250 rpm
